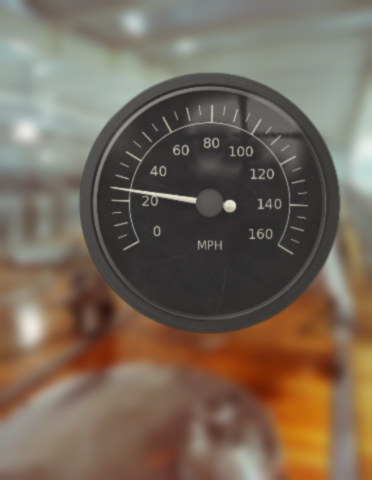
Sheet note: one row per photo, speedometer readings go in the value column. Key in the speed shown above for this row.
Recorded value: 25 mph
